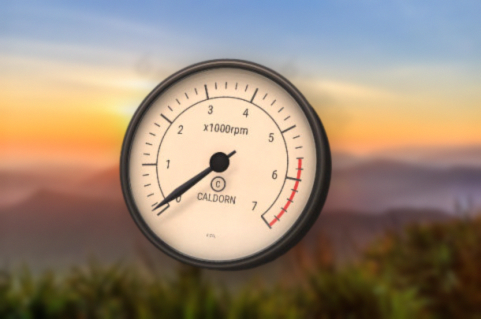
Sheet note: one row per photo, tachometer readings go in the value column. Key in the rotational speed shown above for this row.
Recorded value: 100 rpm
